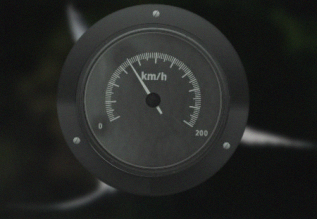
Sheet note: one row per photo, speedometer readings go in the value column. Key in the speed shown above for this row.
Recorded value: 70 km/h
